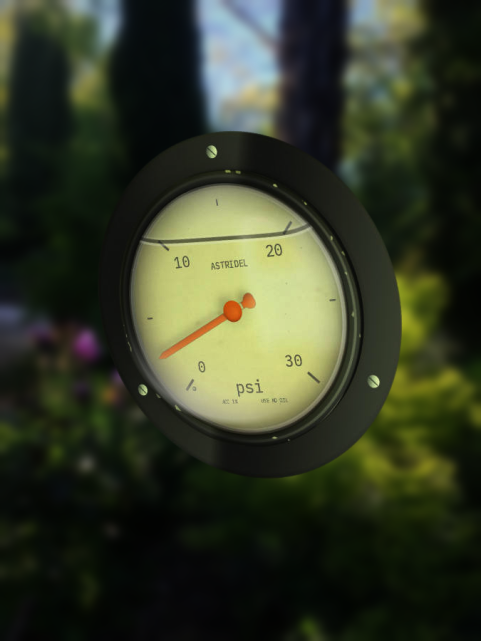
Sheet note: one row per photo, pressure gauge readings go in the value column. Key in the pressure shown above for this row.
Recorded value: 2.5 psi
